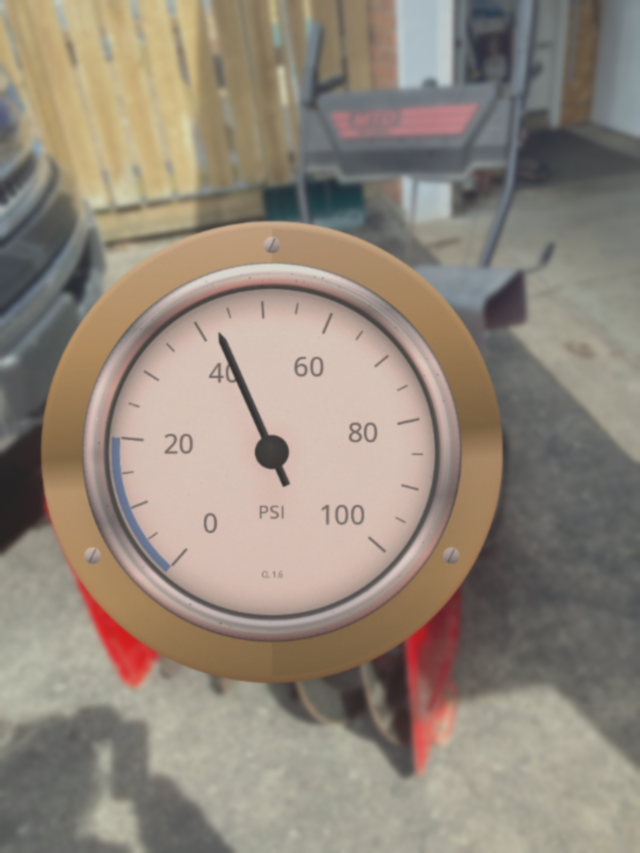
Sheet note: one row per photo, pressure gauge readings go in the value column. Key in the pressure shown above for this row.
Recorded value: 42.5 psi
